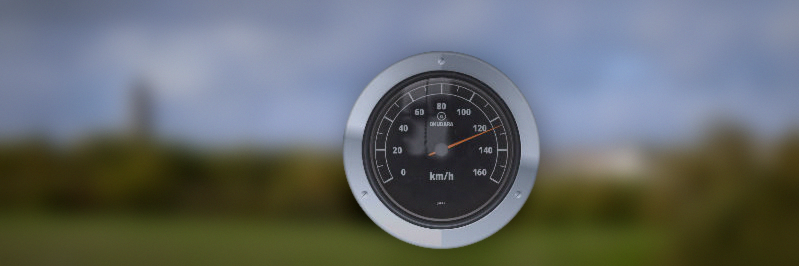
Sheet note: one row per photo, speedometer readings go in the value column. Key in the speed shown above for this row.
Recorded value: 125 km/h
